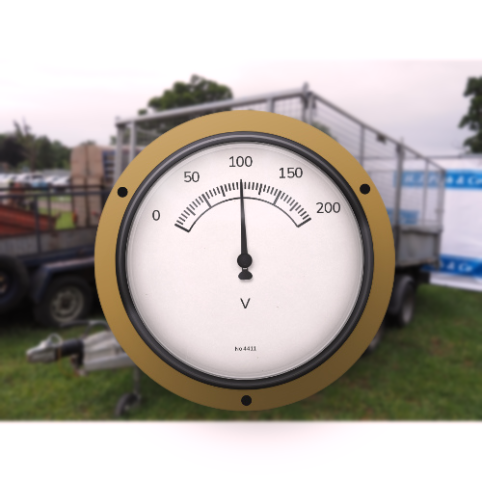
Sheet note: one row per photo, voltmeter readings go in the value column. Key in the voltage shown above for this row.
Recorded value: 100 V
